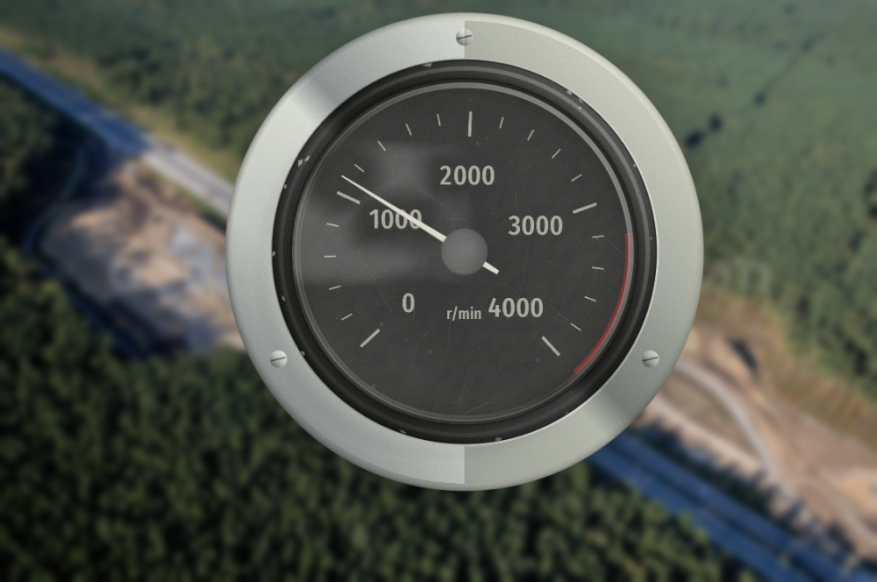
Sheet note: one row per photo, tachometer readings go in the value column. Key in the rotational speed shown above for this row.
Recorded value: 1100 rpm
